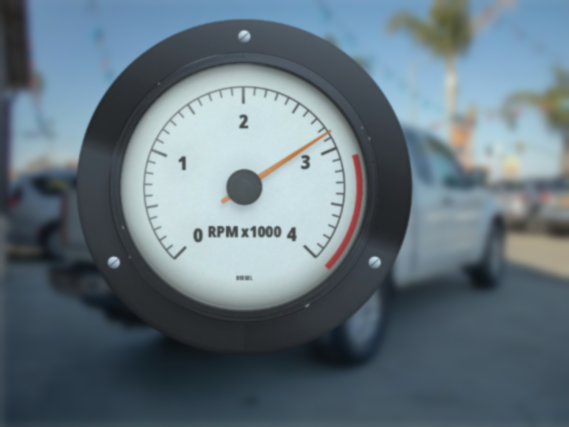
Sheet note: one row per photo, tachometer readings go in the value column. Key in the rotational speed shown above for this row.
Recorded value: 2850 rpm
